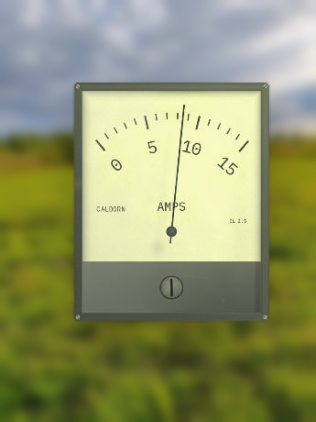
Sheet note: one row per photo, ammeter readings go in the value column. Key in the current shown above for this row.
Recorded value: 8.5 A
